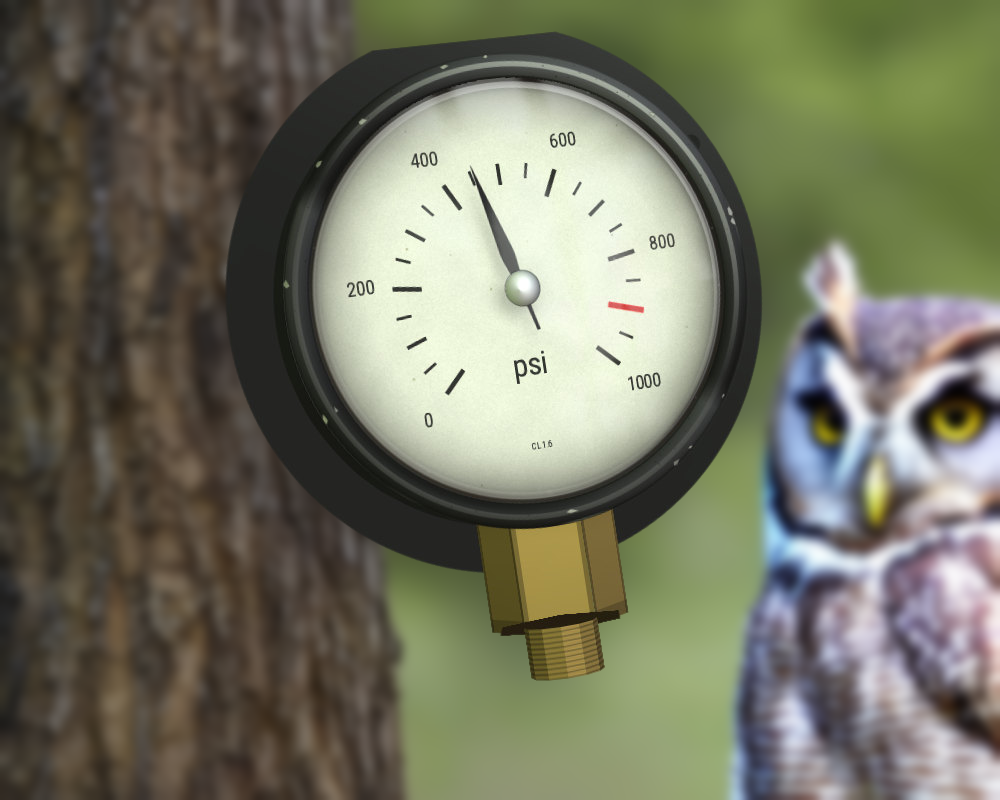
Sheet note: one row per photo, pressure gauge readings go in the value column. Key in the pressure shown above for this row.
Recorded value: 450 psi
